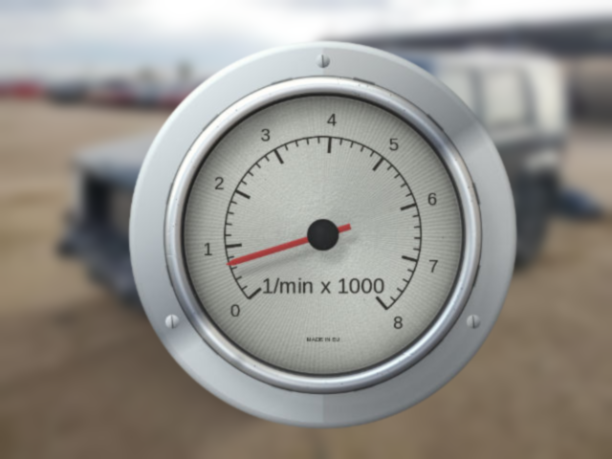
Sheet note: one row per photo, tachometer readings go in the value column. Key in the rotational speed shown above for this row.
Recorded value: 700 rpm
